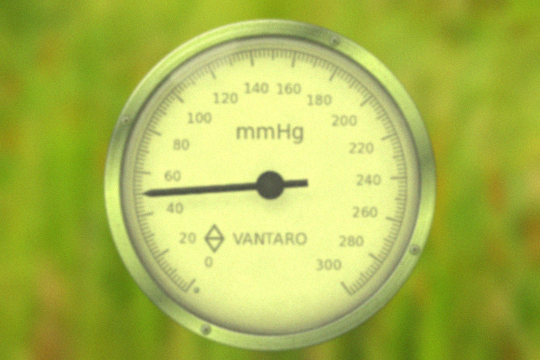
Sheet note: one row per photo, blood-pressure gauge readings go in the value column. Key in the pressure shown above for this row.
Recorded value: 50 mmHg
